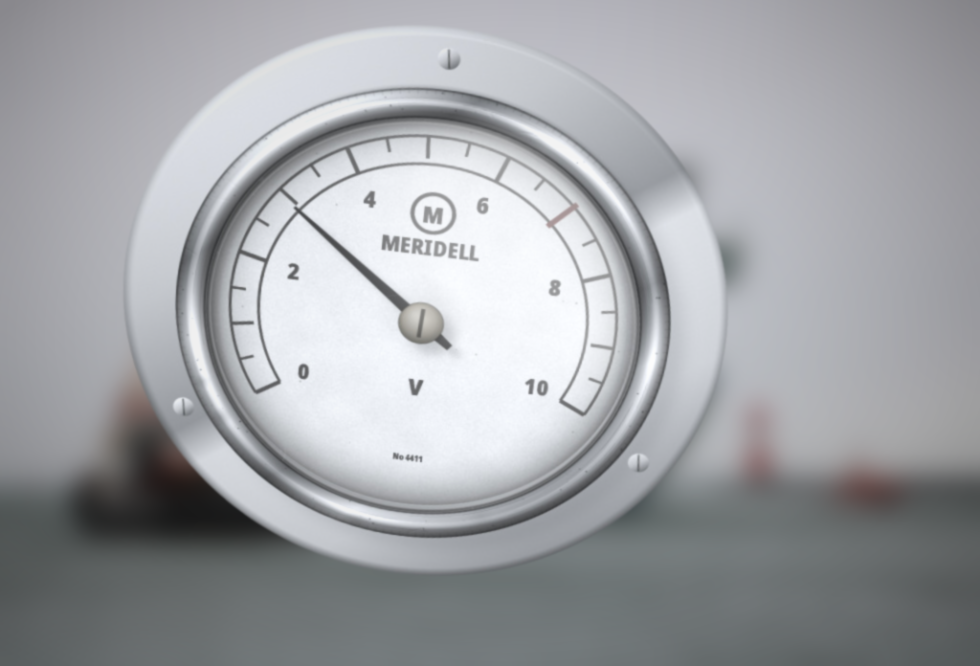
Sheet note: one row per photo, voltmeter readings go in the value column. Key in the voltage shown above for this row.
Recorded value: 3 V
